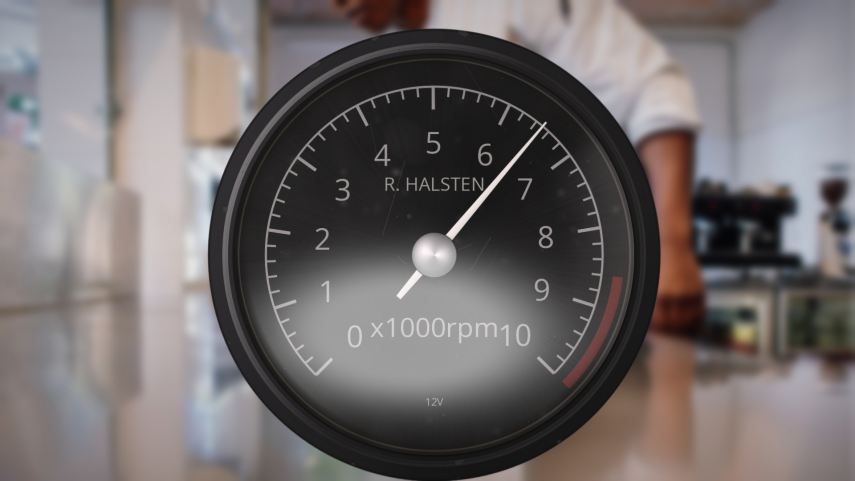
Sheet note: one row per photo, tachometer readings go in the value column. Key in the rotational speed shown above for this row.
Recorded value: 6500 rpm
